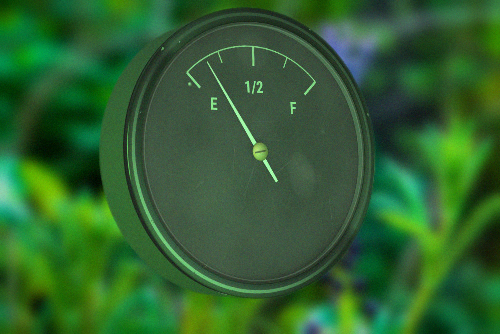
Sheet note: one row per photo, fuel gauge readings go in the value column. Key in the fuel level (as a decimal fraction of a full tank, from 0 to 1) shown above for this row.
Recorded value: 0.125
